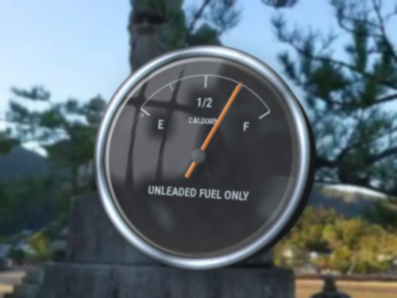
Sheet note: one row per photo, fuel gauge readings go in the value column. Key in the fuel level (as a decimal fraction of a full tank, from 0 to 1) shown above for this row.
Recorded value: 0.75
